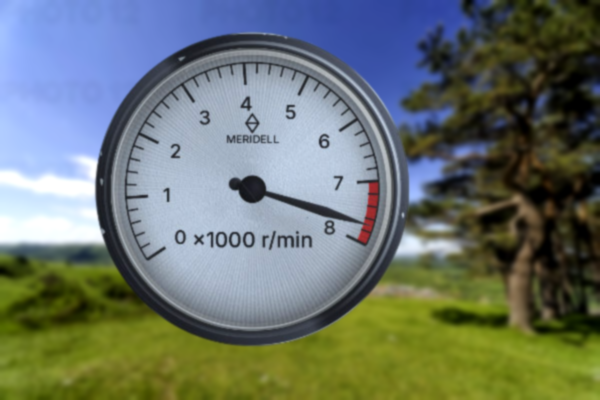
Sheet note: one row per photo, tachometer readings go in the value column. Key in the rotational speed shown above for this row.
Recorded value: 7700 rpm
